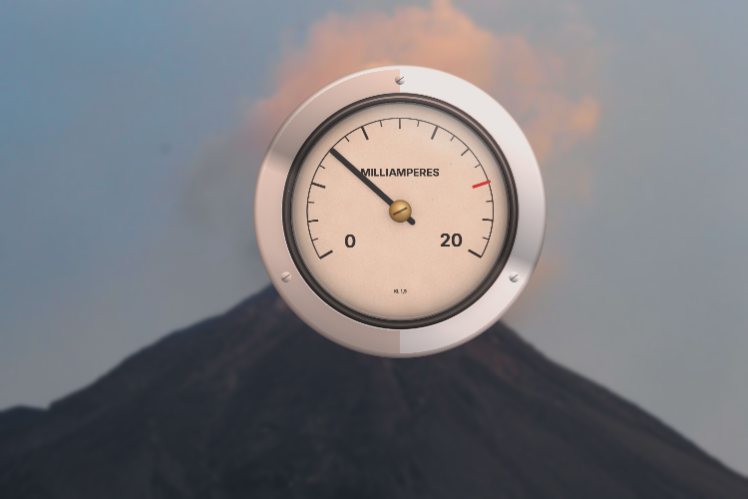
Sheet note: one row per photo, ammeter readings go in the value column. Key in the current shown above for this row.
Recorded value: 6 mA
